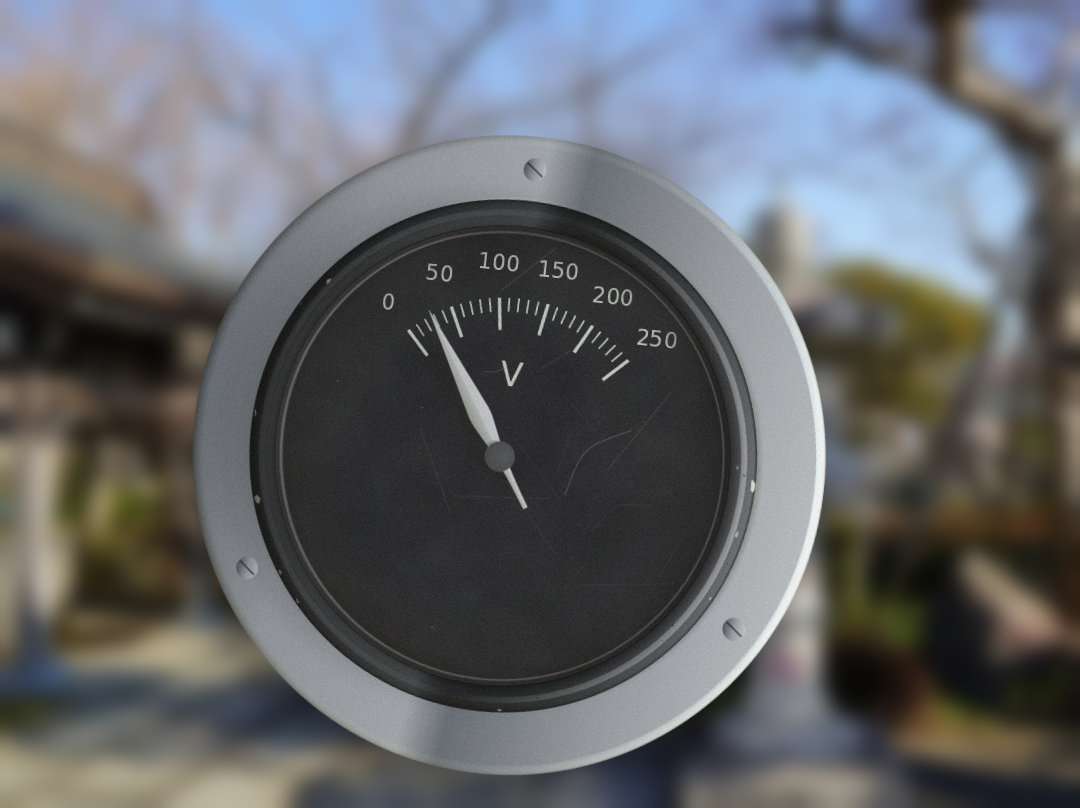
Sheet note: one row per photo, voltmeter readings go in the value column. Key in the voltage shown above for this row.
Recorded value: 30 V
